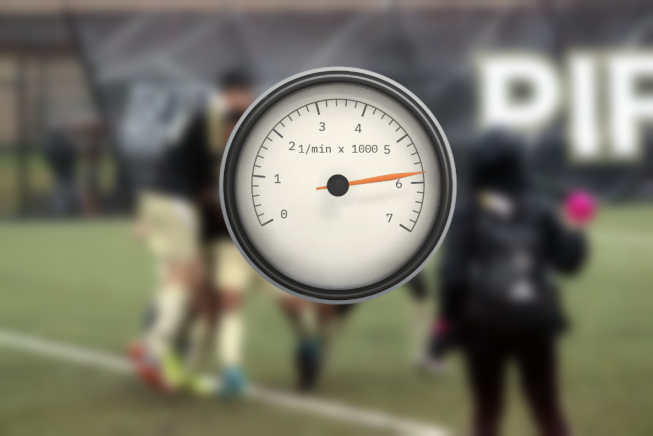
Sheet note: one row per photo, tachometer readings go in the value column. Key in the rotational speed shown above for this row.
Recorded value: 5800 rpm
